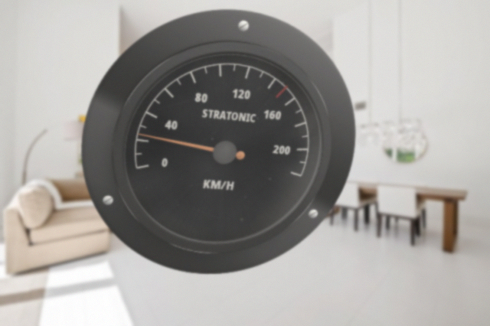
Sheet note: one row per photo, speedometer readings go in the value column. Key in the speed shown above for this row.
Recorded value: 25 km/h
